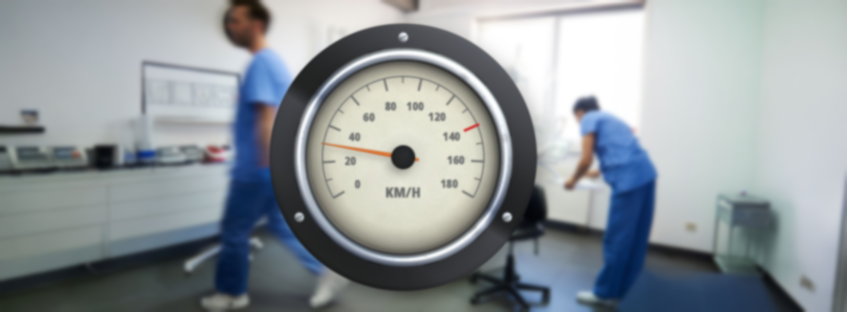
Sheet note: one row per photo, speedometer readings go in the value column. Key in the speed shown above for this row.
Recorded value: 30 km/h
